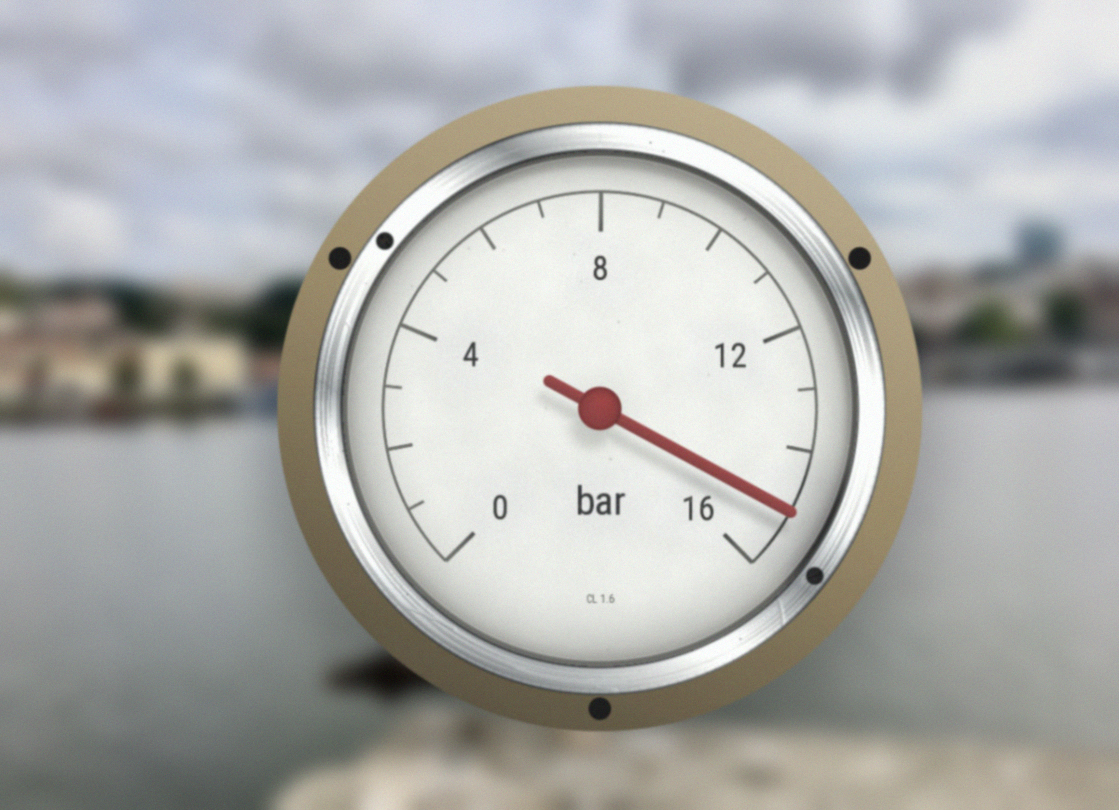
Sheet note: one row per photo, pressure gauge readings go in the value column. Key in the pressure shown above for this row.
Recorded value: 15 bar
